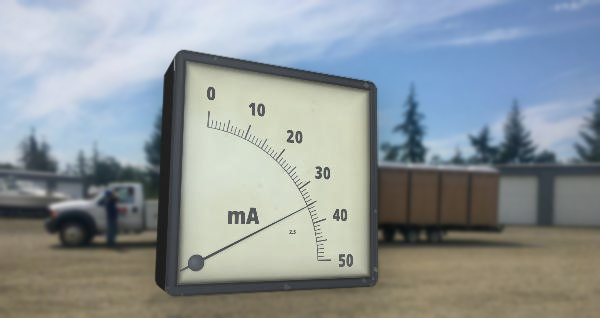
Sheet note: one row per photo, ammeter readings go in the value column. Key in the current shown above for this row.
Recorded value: 35 mA
